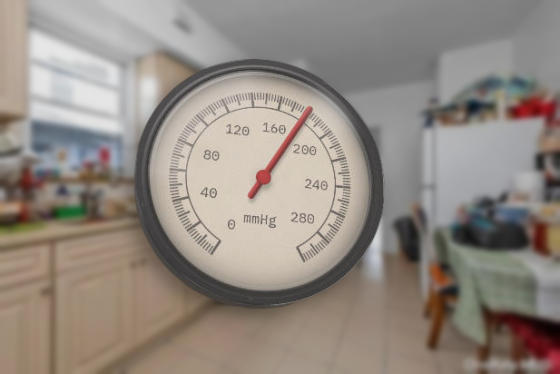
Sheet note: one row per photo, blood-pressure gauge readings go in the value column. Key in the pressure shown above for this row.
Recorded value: 180 mmHg
